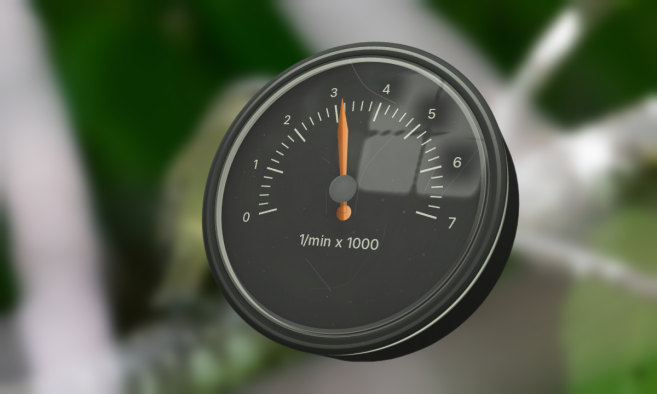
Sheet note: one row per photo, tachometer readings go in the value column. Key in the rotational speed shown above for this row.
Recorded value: 3200 rpm
